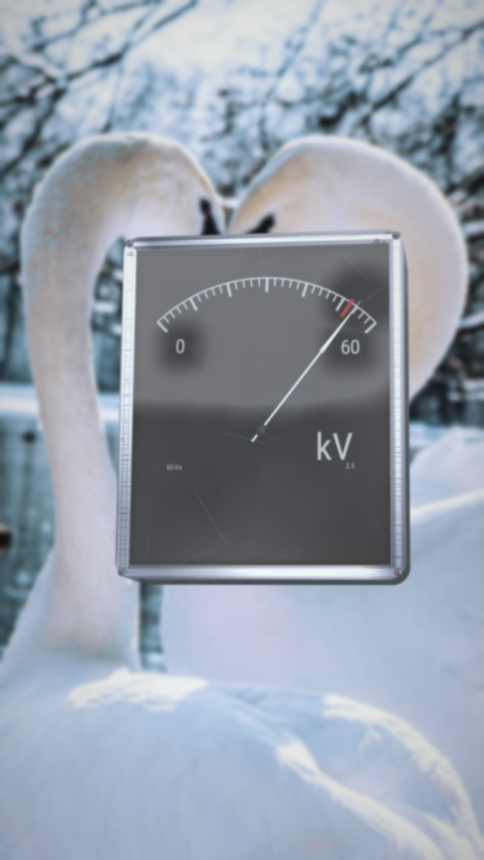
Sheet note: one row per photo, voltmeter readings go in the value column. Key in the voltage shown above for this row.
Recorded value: 54 kV
